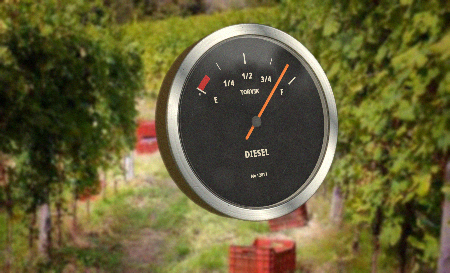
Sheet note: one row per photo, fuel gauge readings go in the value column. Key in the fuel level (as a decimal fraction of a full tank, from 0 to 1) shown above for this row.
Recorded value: 0.875
